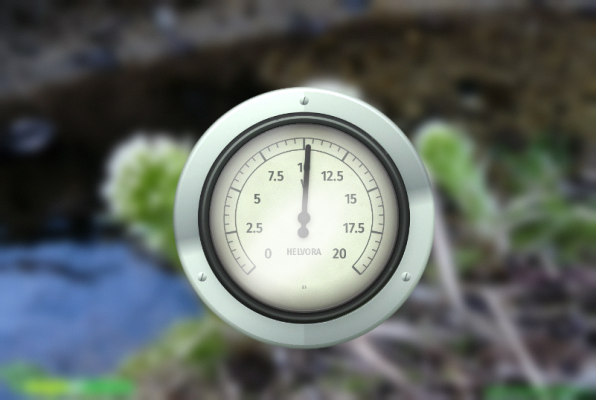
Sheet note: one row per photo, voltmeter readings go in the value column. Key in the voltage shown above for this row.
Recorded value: 10.25 V
